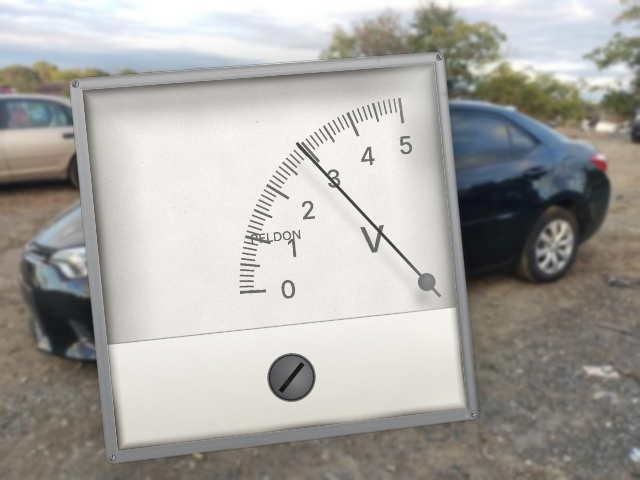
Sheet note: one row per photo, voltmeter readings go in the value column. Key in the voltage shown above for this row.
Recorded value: 2.9 V
